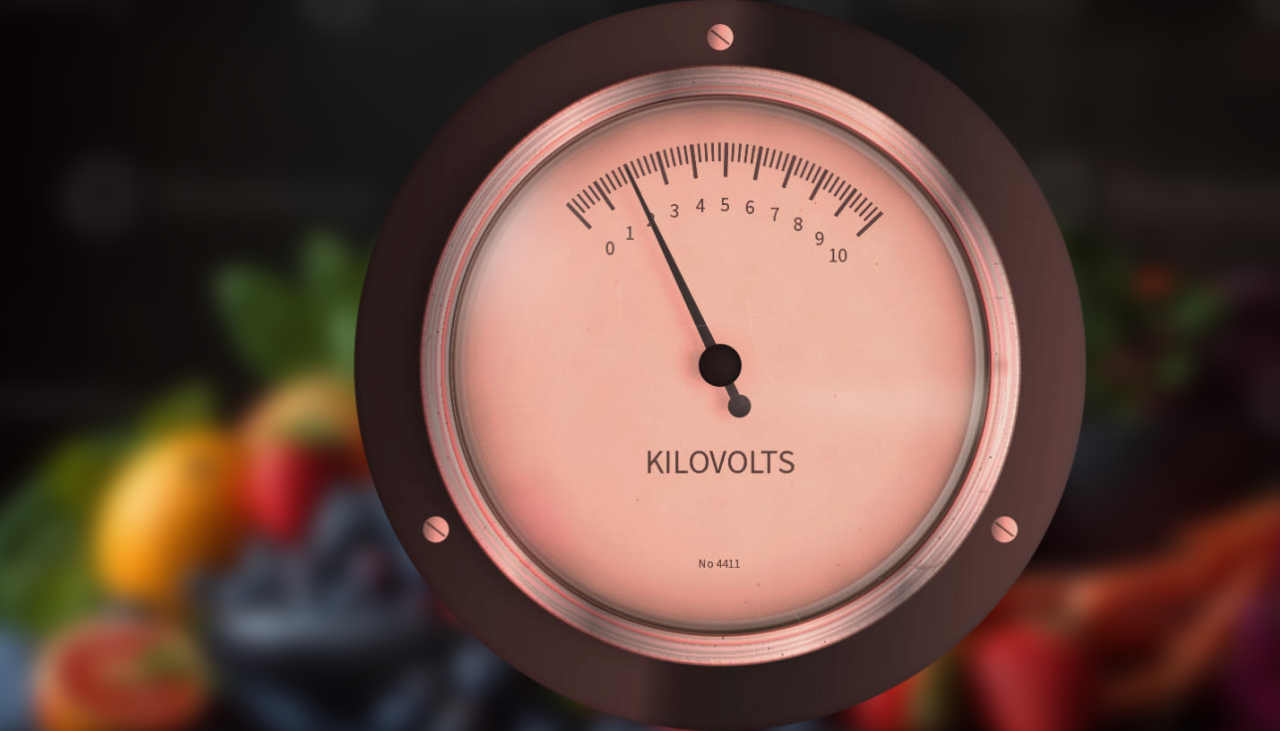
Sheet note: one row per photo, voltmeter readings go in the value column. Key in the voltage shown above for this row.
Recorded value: 2 kV
